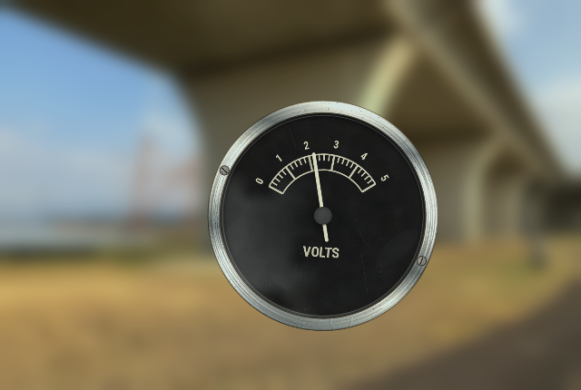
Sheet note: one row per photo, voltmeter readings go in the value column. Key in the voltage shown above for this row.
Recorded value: 2.2 V
